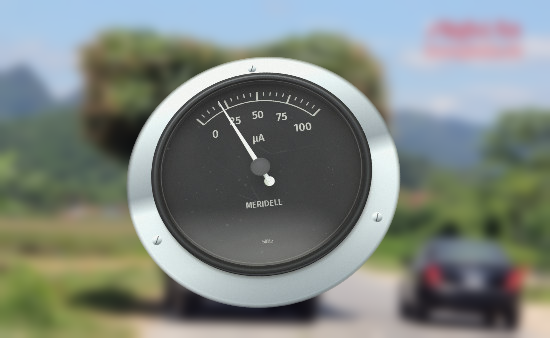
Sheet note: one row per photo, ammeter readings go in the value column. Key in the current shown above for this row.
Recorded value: 20 µA
